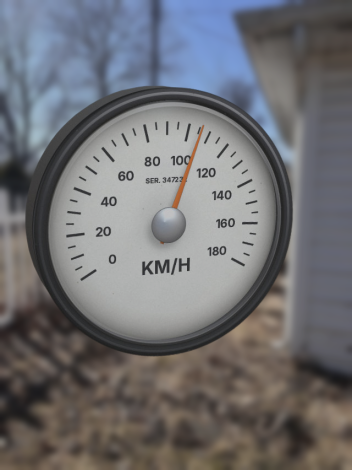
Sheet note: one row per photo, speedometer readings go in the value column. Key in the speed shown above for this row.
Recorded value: 105 km/h
